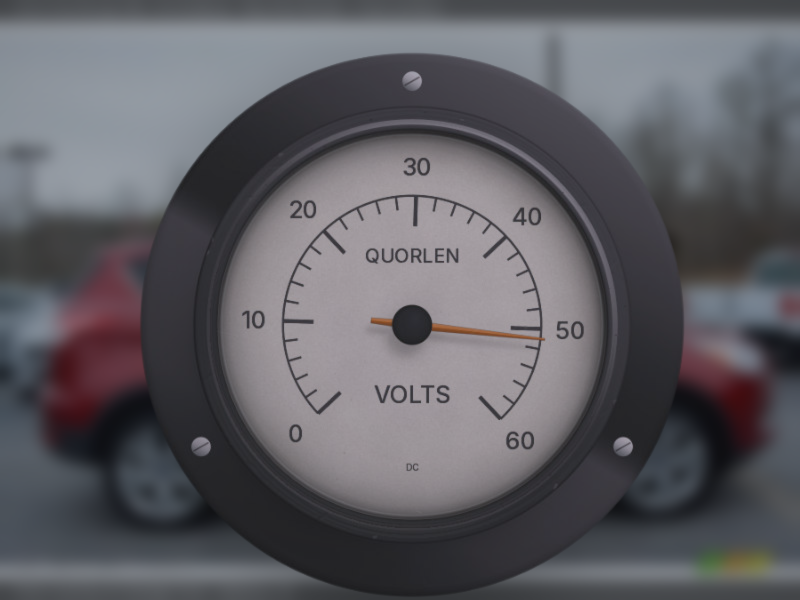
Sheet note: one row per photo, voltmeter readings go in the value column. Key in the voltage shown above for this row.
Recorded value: 51 V
